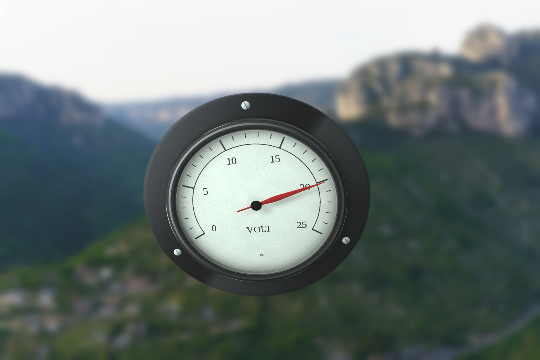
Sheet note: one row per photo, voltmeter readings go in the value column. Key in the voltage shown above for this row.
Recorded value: 20 V
